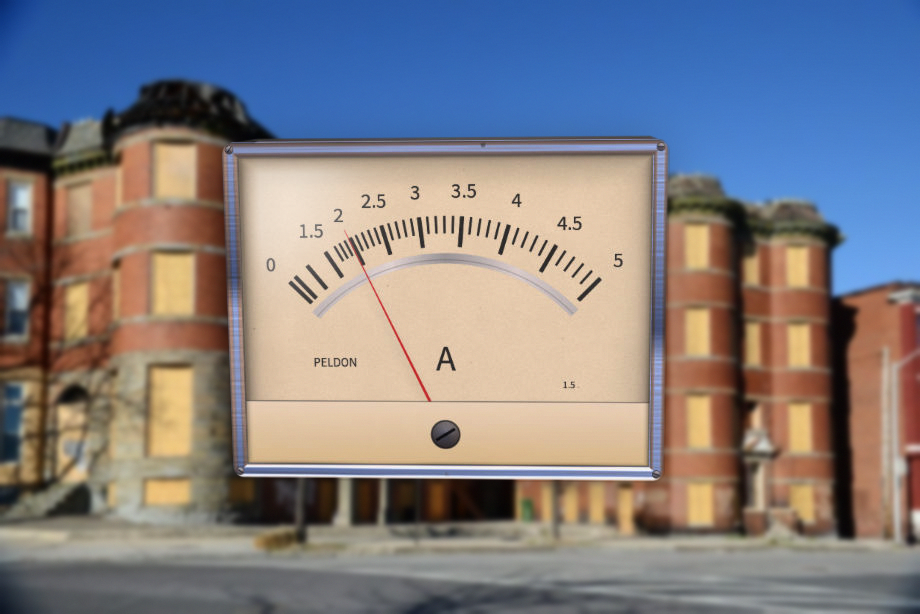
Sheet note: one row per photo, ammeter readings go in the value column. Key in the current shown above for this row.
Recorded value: 2 A
